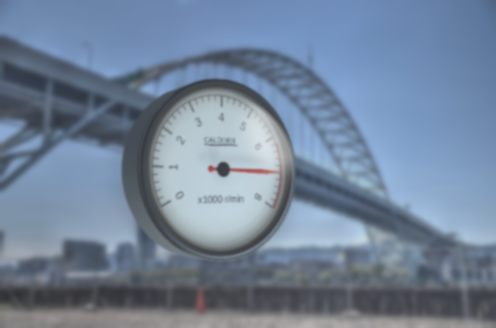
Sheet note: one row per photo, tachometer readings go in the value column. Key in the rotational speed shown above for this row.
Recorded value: 7000 rpm
